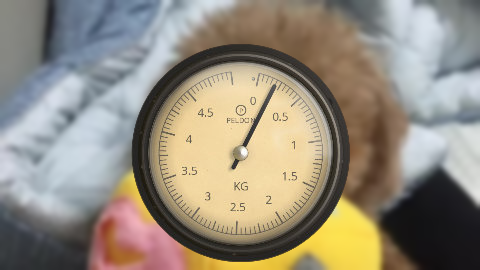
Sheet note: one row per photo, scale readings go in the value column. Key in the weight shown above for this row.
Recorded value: 0.2 kg
